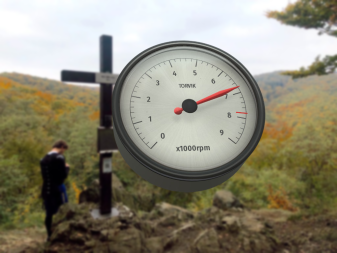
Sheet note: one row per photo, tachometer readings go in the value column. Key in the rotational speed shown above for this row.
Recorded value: 6800 rpm
